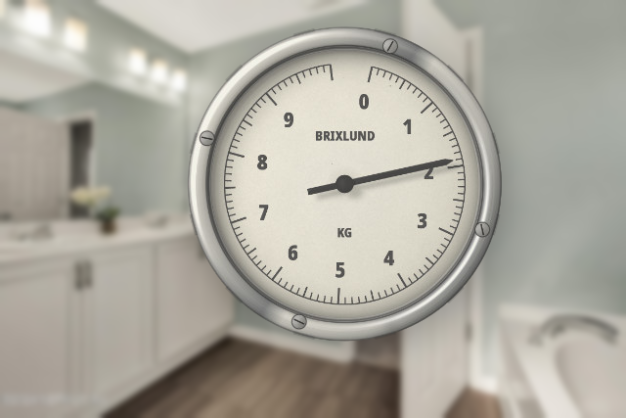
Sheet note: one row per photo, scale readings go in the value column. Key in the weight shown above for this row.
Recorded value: 1.9 kg
